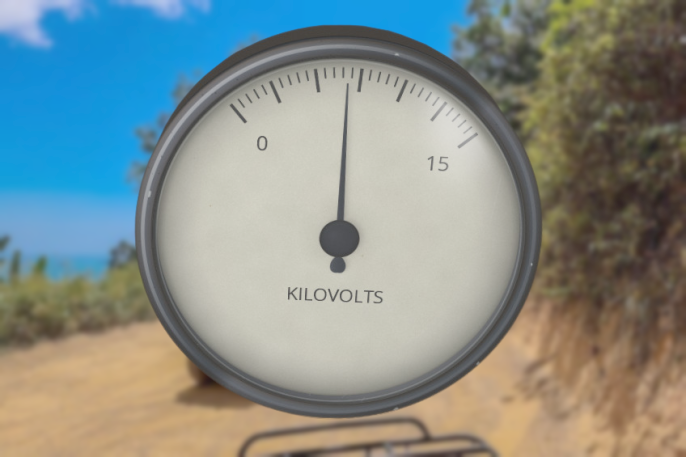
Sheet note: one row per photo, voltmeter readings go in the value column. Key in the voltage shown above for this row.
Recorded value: 6.75 kV
